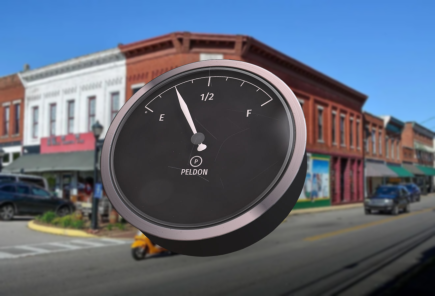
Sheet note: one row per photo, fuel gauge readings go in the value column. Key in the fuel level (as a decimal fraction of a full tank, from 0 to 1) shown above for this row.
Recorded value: 0.25
